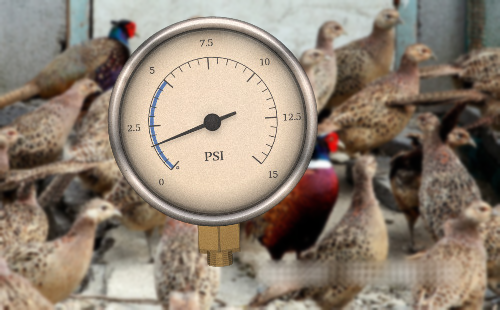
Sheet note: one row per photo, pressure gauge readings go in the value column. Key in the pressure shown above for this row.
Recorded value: 1.5 psi
